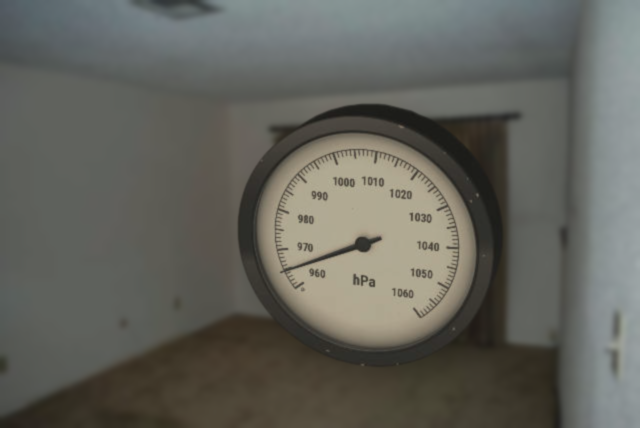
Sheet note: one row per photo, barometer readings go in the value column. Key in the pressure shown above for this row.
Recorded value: 965 hPa
